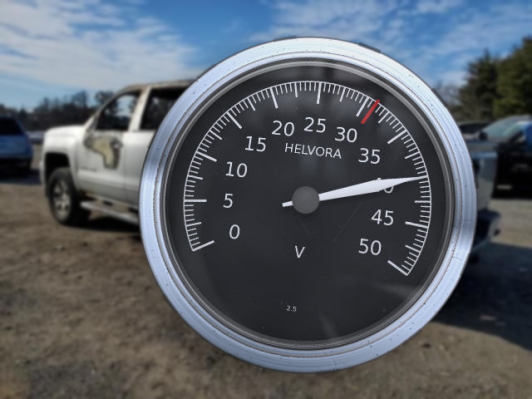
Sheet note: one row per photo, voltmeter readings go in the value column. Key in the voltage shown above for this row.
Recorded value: 40 V
